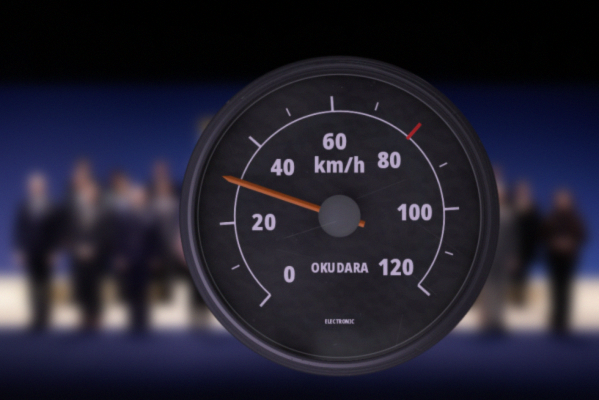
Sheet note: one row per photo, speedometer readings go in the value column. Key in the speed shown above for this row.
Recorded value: 30 km/h
